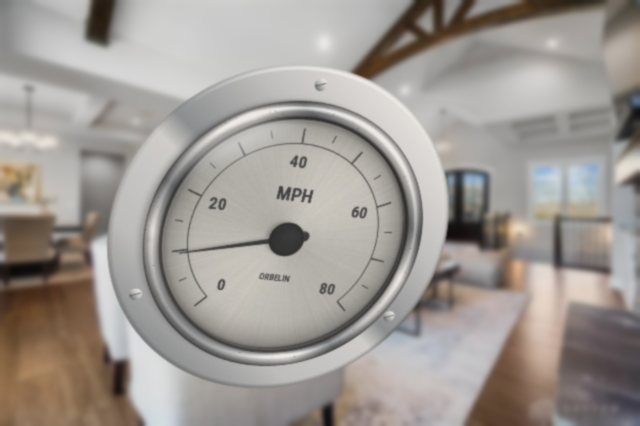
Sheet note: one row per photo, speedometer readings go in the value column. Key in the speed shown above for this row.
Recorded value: 10 mph
